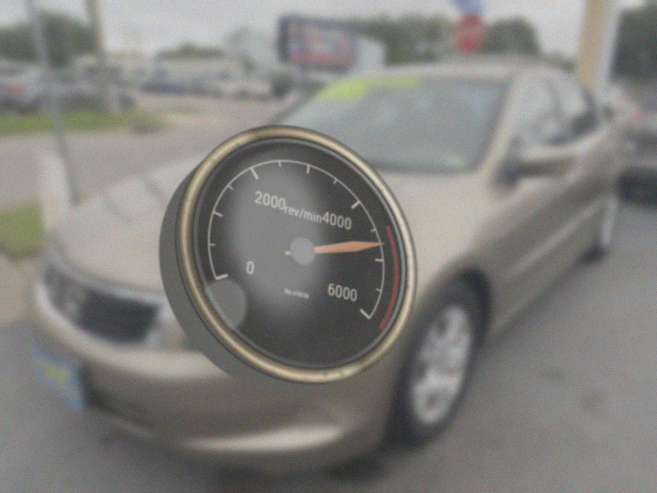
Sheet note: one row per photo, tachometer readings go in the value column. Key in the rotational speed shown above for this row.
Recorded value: 4750 rpm
